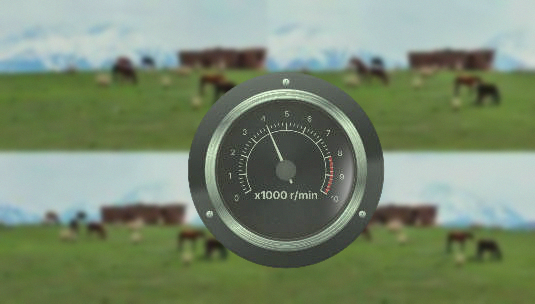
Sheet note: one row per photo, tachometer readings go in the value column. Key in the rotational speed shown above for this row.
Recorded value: 4000 rpm
